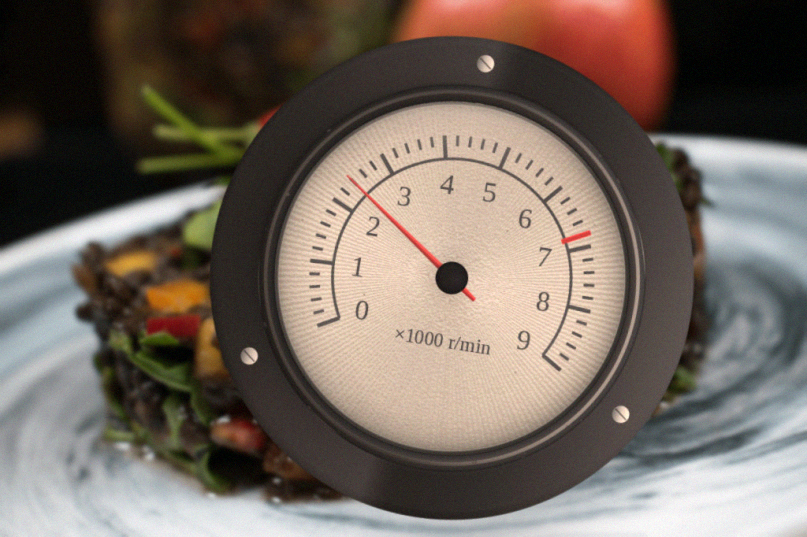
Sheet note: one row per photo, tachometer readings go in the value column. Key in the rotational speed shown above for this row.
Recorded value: 2400 rpm
